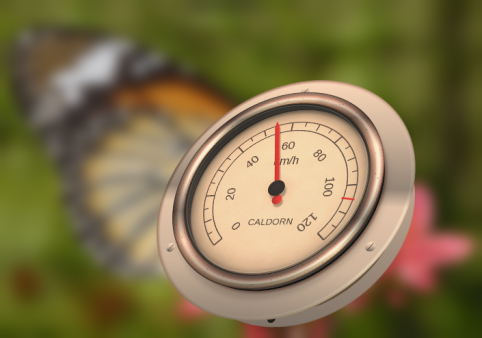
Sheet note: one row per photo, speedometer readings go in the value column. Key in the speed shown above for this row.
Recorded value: 55 km/h
